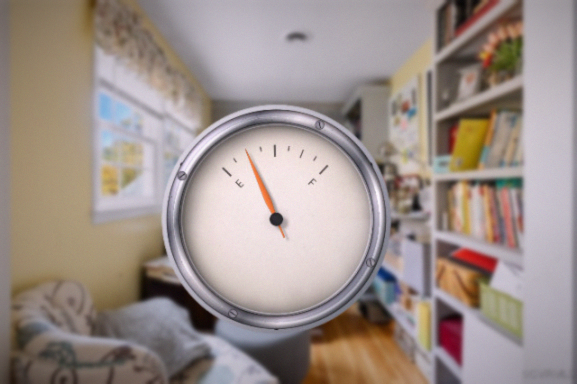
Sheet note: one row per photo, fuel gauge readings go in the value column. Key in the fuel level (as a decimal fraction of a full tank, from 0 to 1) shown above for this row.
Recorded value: 0.25
